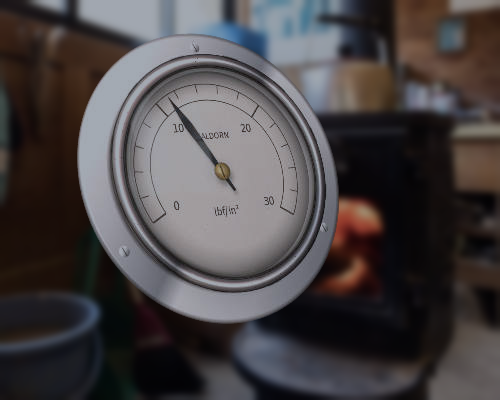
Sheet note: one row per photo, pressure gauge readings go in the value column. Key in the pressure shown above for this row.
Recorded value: 11 psi
